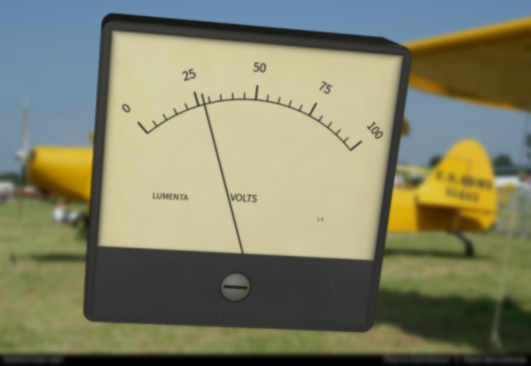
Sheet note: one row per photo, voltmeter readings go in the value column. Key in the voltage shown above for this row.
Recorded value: 27.5 V
